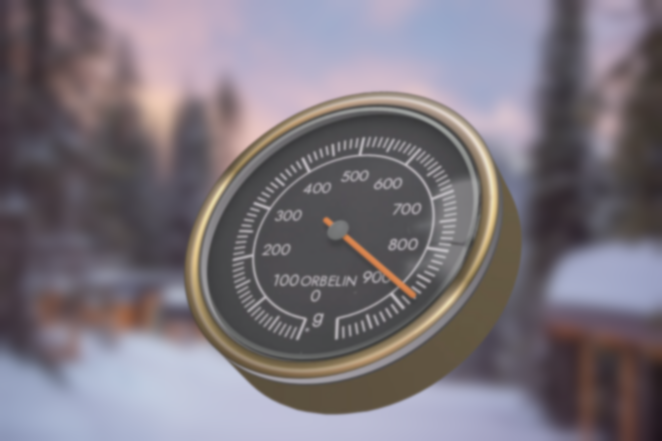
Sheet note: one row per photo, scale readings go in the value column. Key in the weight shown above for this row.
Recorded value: 880 g
